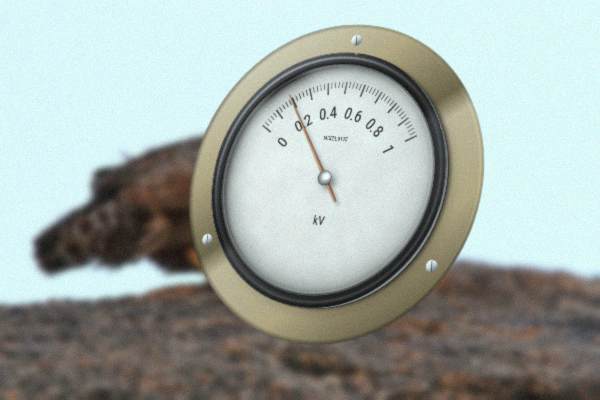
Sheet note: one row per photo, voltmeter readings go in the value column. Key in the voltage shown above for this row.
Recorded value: 0.2 kV
